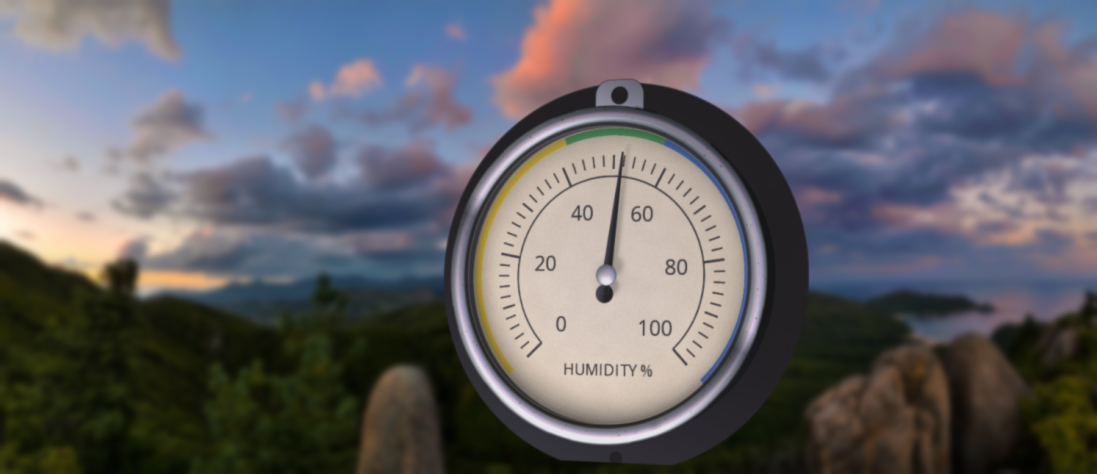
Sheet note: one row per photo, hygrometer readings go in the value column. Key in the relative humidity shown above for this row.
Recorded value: 52 %
